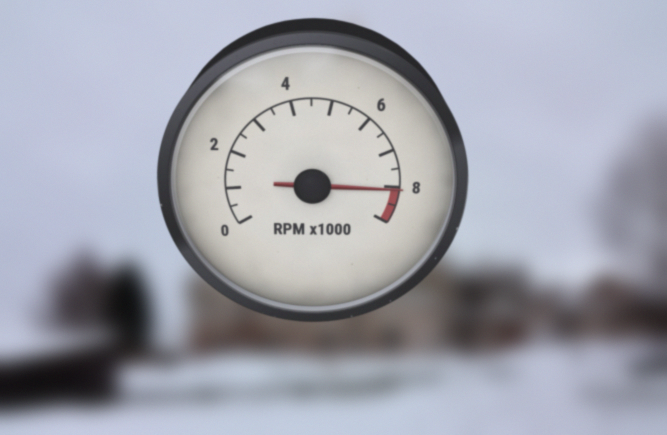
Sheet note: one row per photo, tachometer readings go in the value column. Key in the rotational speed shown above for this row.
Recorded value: 8000 rpm
